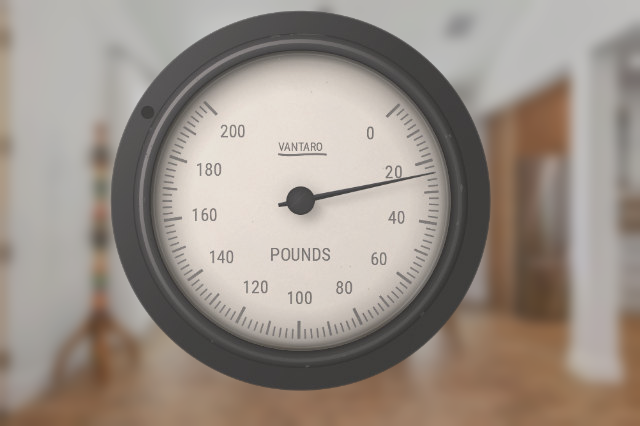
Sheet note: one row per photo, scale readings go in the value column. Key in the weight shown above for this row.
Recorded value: 24 lb
